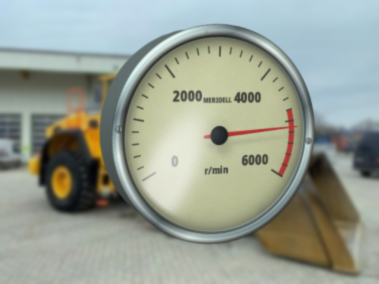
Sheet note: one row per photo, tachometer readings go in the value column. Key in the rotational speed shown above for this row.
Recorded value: 5100 rpm
